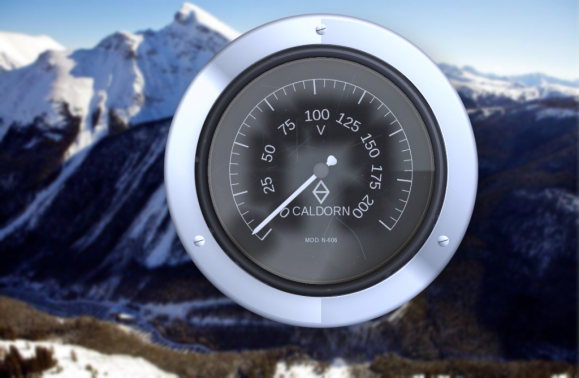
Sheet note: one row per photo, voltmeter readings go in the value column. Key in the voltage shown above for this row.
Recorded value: 5 V
